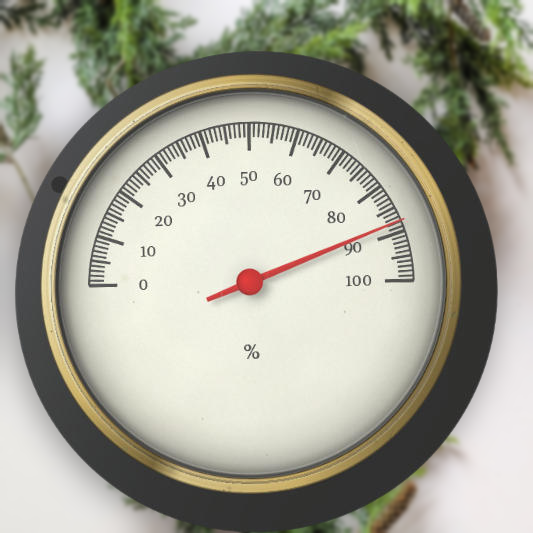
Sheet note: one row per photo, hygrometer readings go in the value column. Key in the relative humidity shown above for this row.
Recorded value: 88 %
